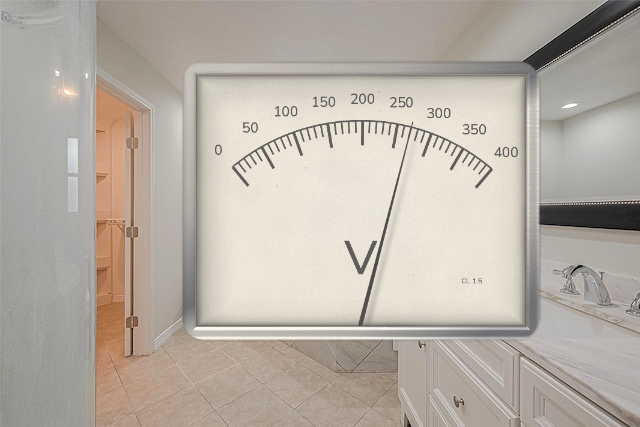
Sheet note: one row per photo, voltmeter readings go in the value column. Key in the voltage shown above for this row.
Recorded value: 270 V
